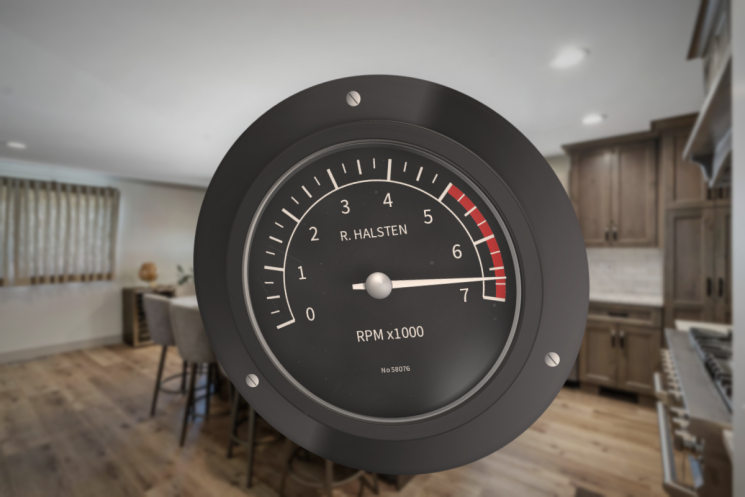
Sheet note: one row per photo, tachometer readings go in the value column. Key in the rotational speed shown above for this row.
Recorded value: 6625 rpm
